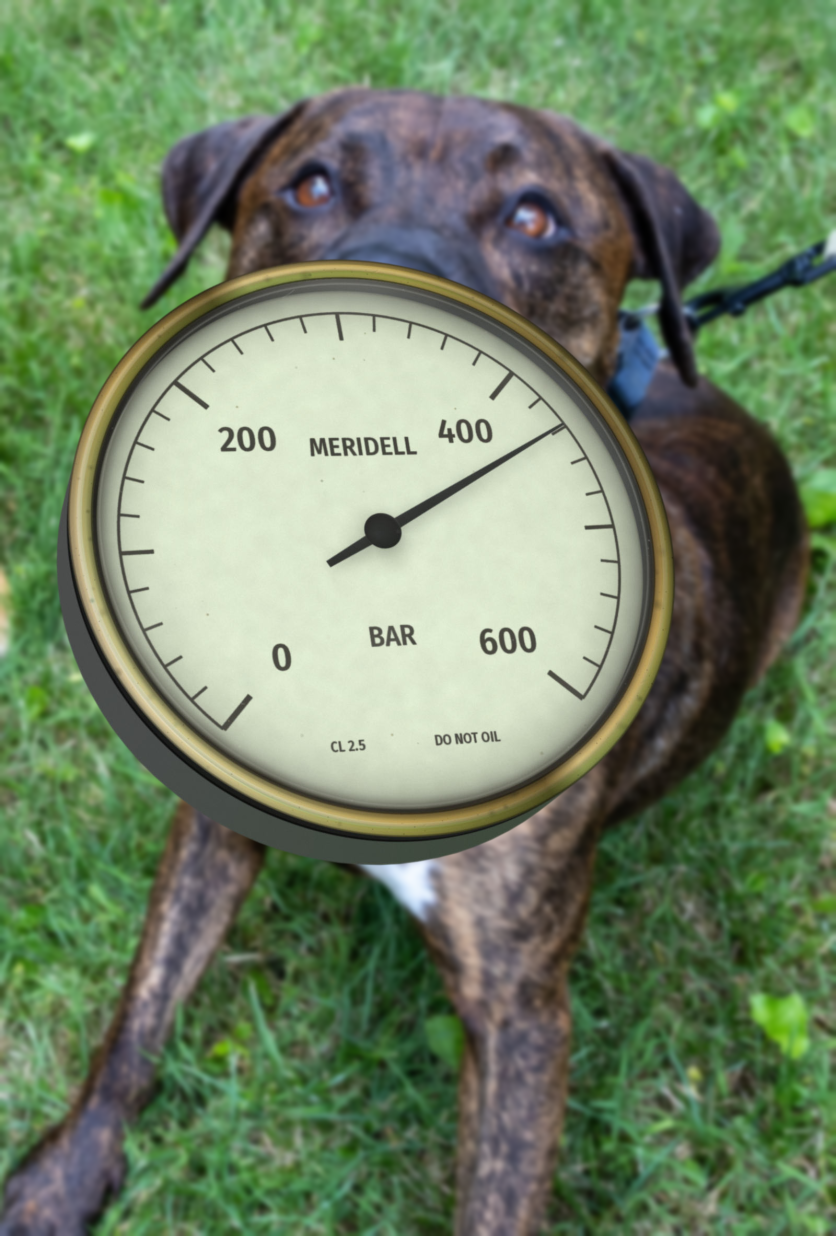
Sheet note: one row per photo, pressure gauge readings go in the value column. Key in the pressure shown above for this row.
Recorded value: 440 bar
